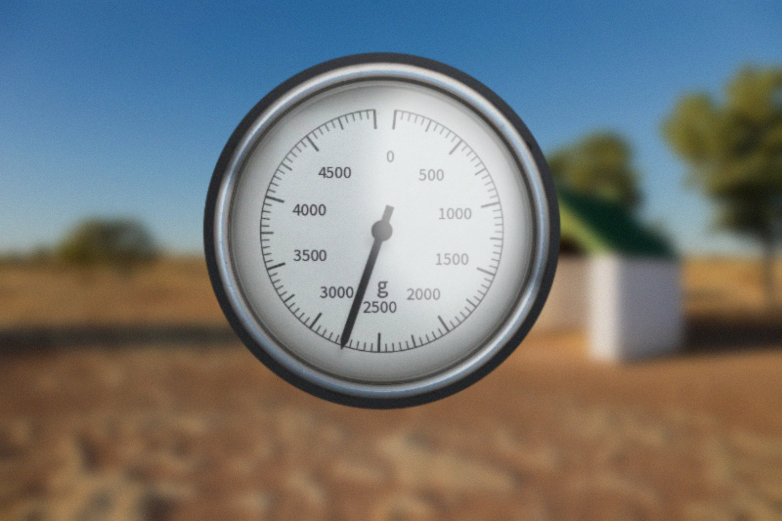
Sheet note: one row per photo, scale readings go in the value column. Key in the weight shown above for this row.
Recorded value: 2750 g
